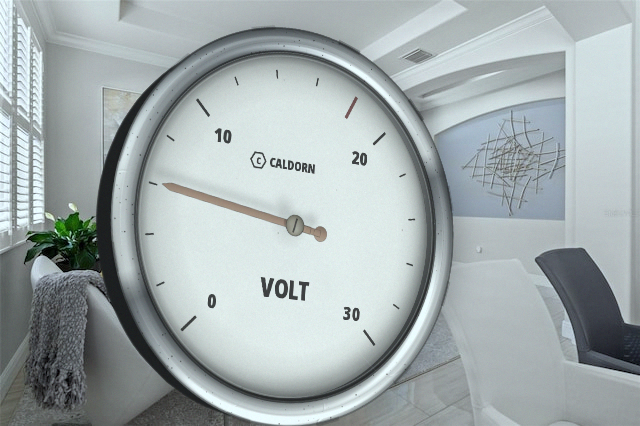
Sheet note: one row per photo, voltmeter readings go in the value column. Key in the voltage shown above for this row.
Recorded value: 6 V
